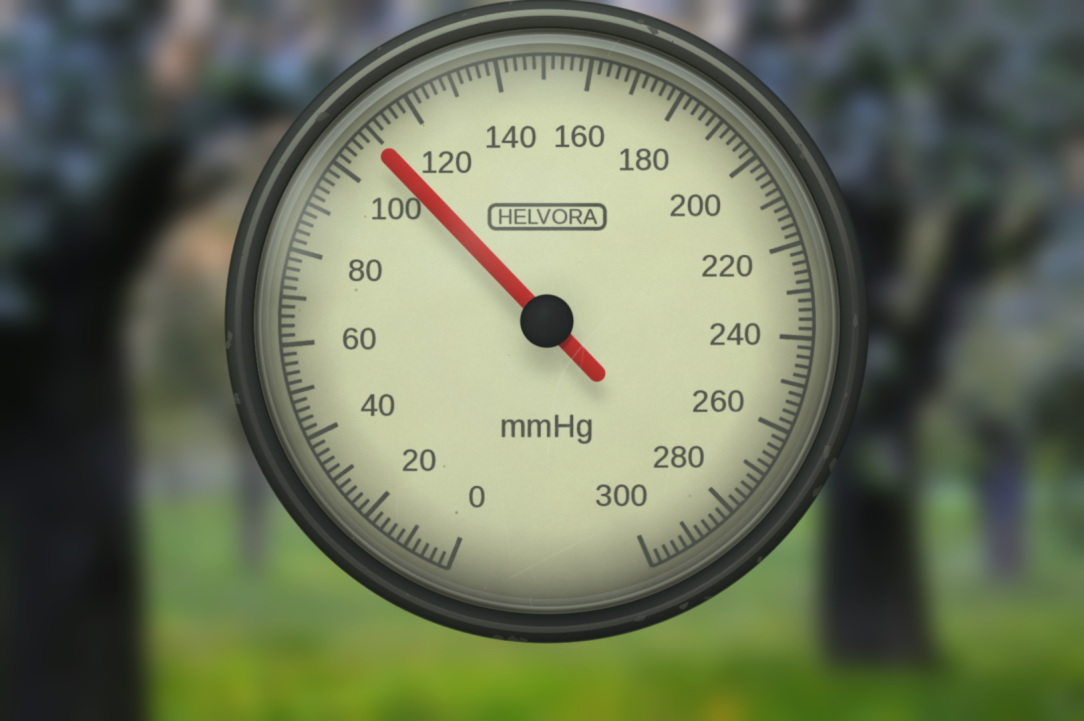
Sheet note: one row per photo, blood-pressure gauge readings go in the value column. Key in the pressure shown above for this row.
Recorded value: 109 mmHg
